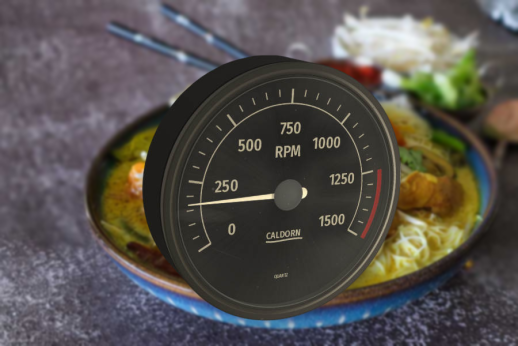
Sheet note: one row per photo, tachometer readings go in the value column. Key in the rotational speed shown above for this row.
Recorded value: 175 rpm
